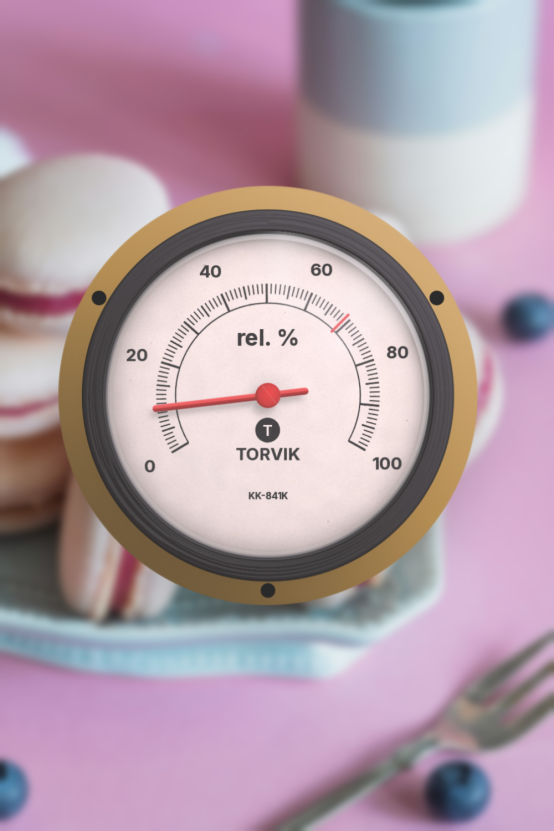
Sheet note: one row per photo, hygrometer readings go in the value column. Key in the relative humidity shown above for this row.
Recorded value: 10 %
